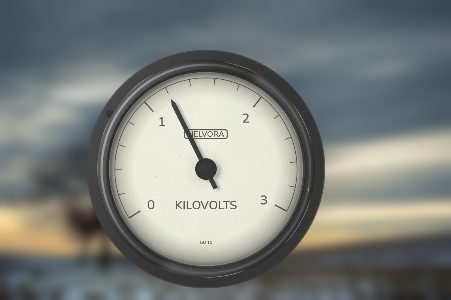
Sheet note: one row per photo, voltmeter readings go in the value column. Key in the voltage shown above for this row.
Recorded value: 1.2 kV
